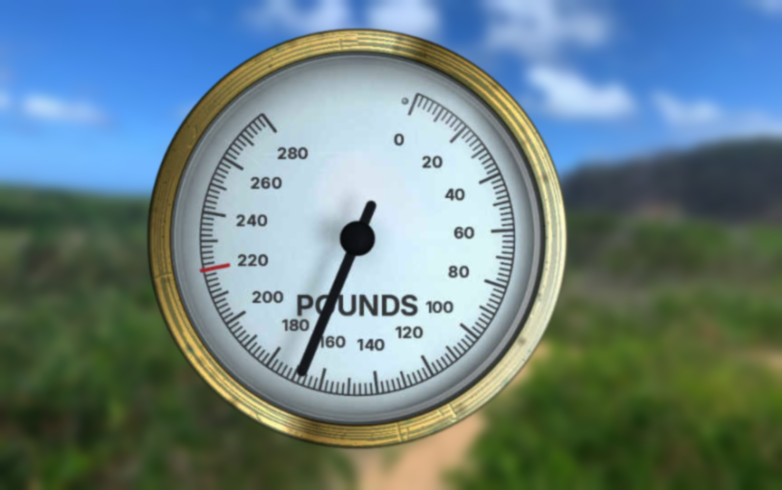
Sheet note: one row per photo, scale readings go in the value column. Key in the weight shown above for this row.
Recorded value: 168 lb
